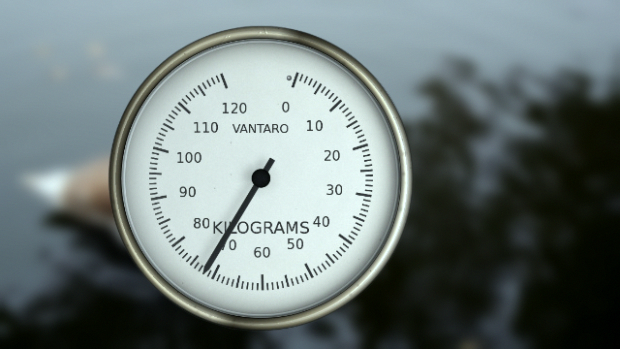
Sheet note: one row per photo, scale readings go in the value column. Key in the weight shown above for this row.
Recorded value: 72 kg
